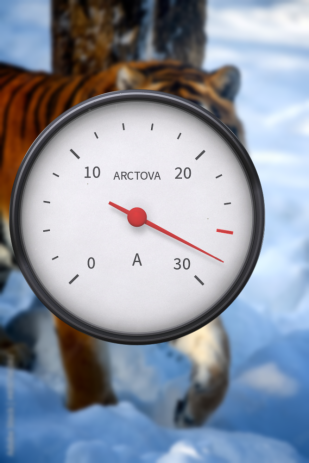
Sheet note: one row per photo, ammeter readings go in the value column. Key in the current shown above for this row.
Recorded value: 28 A
